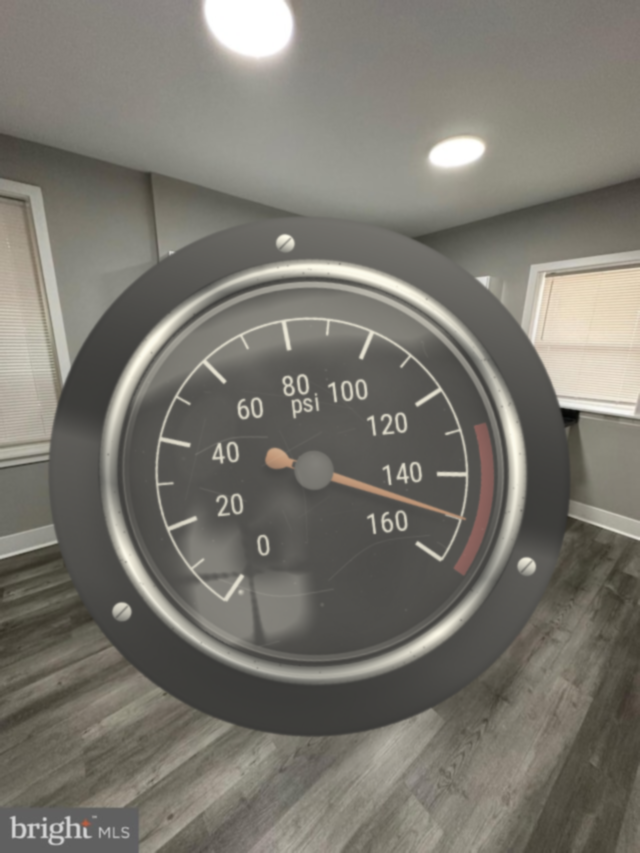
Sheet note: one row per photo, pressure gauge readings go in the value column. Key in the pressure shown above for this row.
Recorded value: 150 psi
